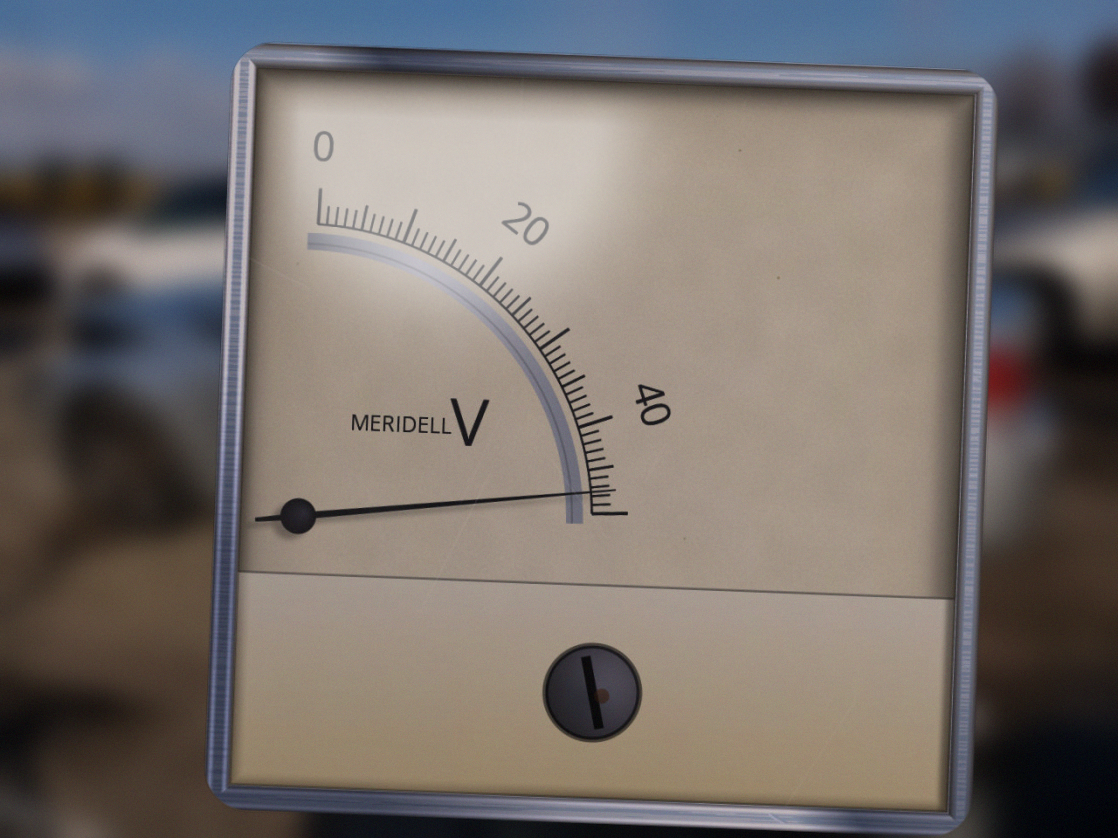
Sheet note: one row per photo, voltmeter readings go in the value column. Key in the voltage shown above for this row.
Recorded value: 47.5 V
